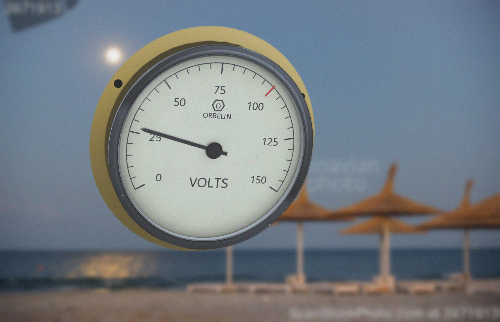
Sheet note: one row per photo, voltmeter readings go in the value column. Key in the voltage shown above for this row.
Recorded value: 27.5 V
